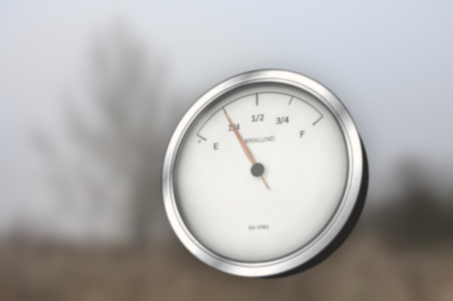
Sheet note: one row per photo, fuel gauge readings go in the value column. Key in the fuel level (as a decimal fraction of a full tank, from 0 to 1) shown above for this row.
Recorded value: 0.25
